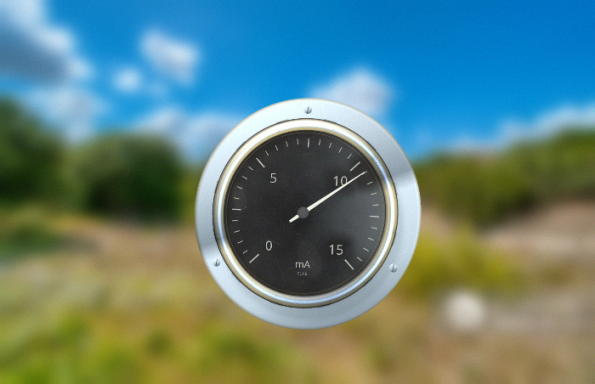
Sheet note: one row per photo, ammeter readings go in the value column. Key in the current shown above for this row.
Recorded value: 10.5 mA
